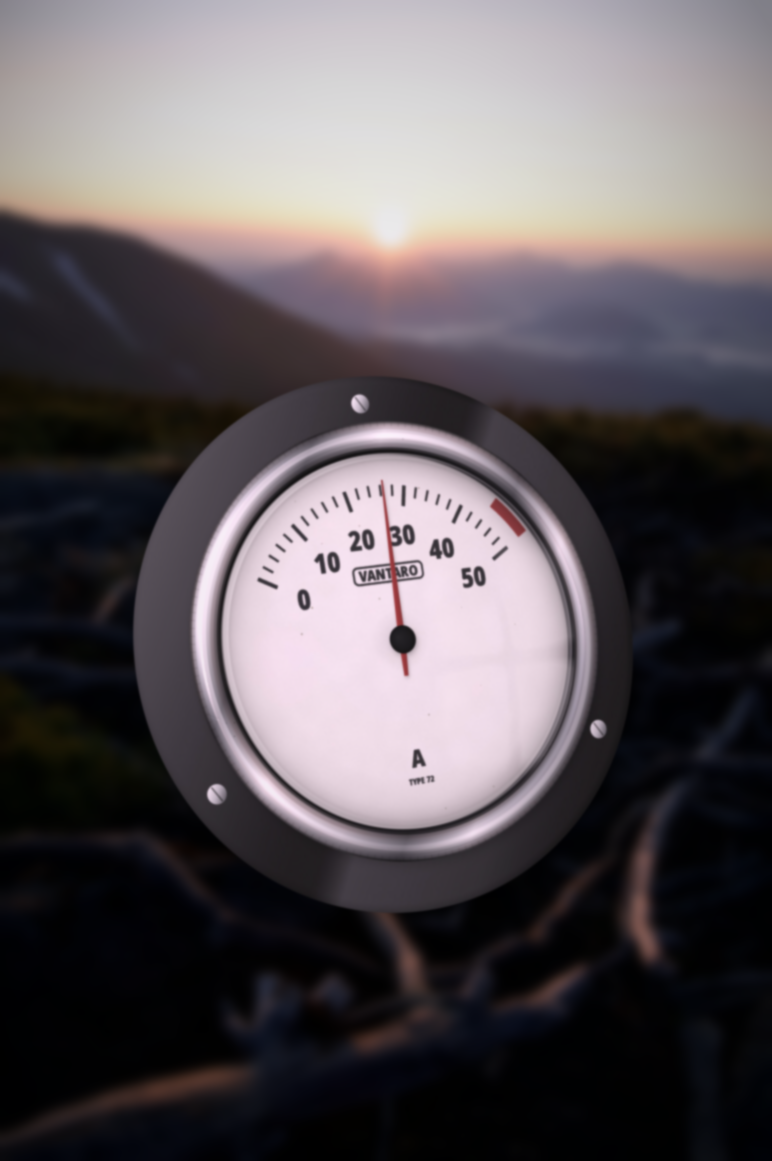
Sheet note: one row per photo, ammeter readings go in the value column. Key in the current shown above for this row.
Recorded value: 26 A
